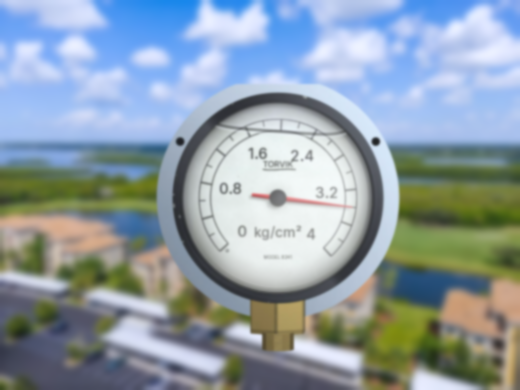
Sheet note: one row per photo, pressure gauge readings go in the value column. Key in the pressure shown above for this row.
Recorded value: 3.4 kg/cm²
